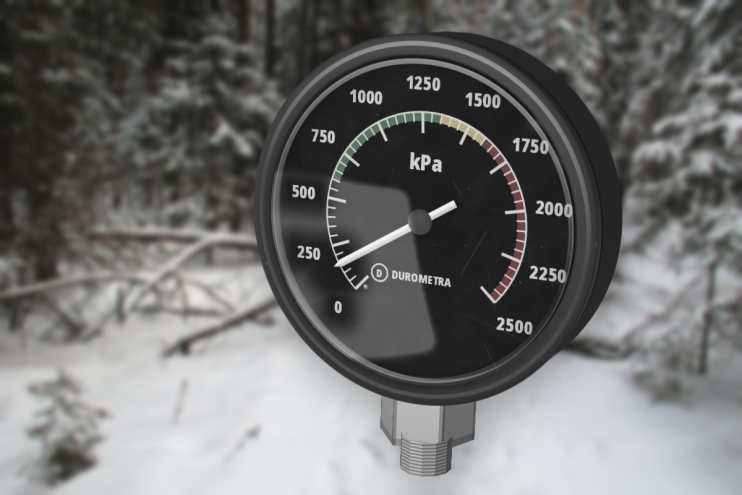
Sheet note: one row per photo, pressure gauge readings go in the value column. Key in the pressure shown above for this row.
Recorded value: 150 kPa
